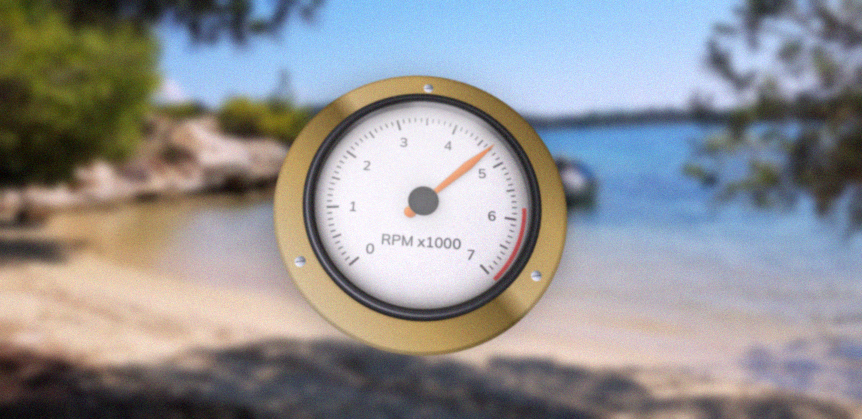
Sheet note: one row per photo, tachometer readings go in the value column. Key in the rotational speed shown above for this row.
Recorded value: 4700 rpm
